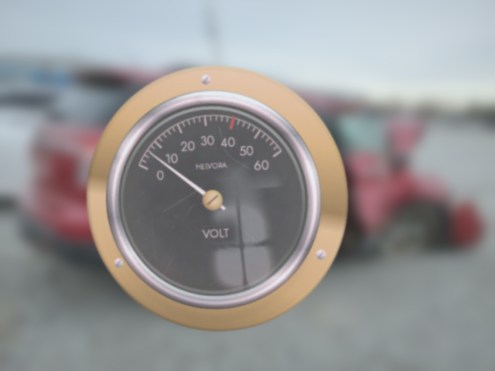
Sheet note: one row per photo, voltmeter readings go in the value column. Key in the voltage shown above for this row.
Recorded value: 6 V
